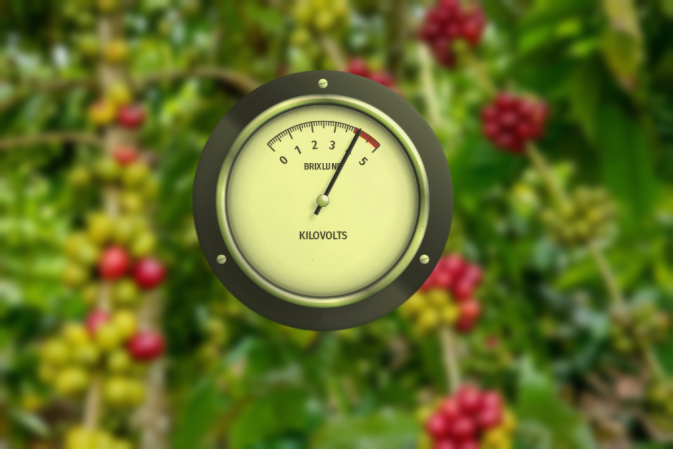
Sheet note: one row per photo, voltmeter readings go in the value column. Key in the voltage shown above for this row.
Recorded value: 4 kV
